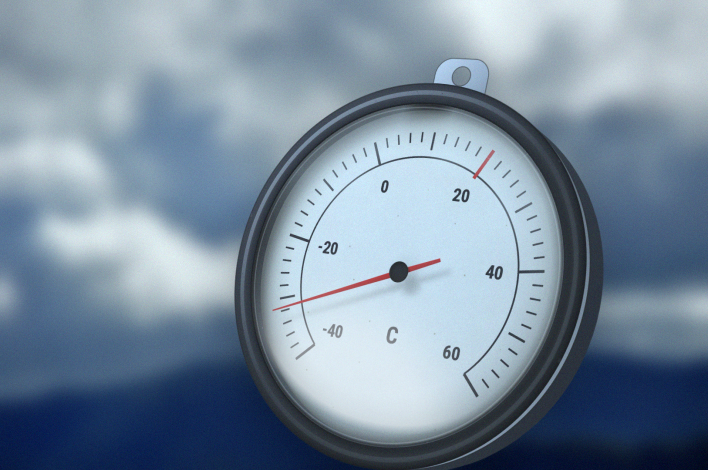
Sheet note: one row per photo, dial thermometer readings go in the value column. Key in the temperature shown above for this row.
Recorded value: -32 °C
